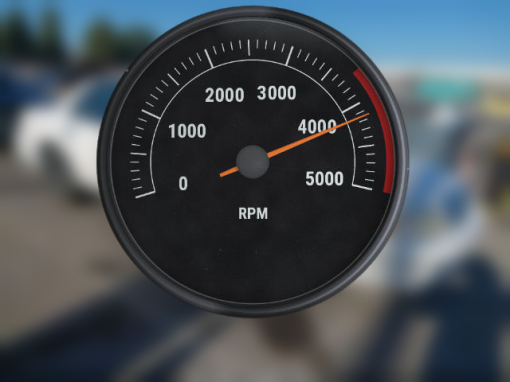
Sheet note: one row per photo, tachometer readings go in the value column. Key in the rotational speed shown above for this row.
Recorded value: 4150 rpm
